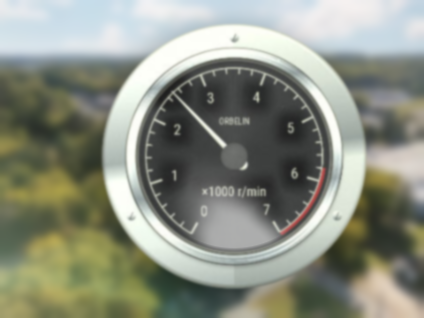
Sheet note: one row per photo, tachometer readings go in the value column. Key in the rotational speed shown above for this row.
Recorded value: 2500 rpm
